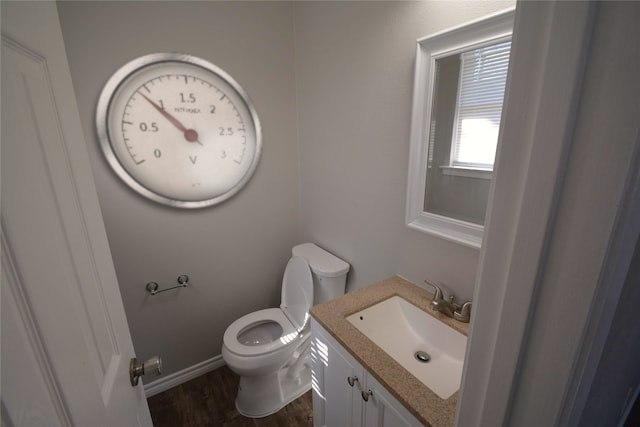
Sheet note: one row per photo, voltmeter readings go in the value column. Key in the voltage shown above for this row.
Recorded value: 0.9 V
